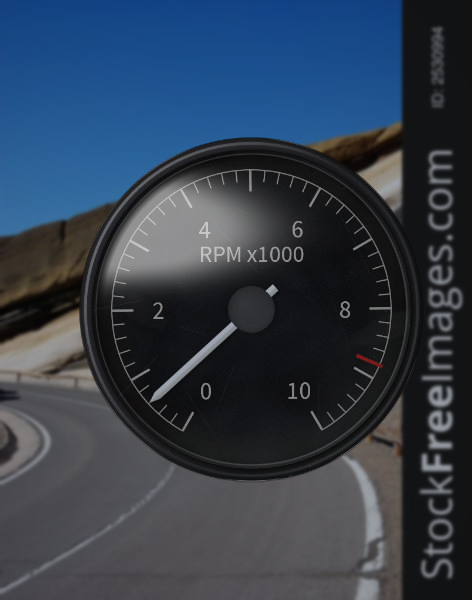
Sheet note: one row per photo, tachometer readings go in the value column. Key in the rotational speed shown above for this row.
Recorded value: 600 rpm
